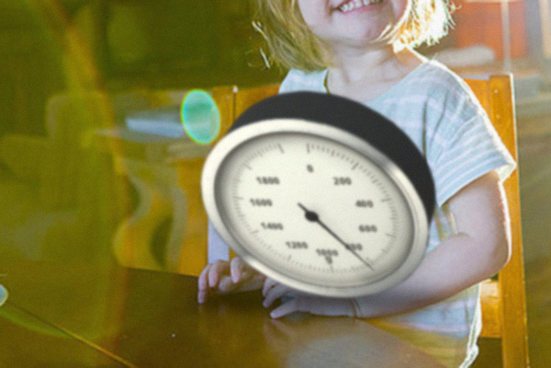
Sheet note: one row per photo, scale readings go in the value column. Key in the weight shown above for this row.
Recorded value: 800 g
